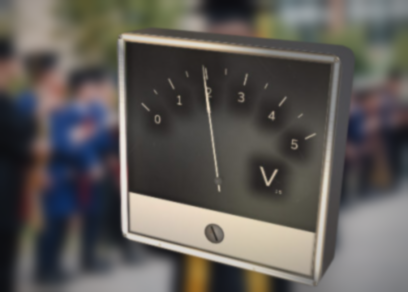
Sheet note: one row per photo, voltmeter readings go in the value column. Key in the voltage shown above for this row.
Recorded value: 2 V
